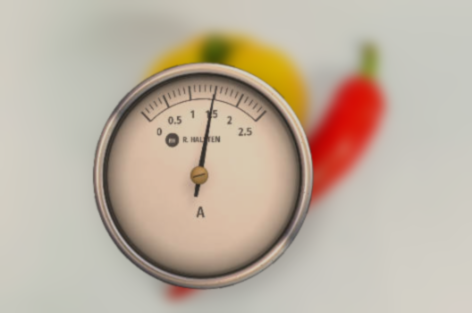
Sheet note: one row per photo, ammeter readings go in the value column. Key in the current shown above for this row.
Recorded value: 1.5 A
